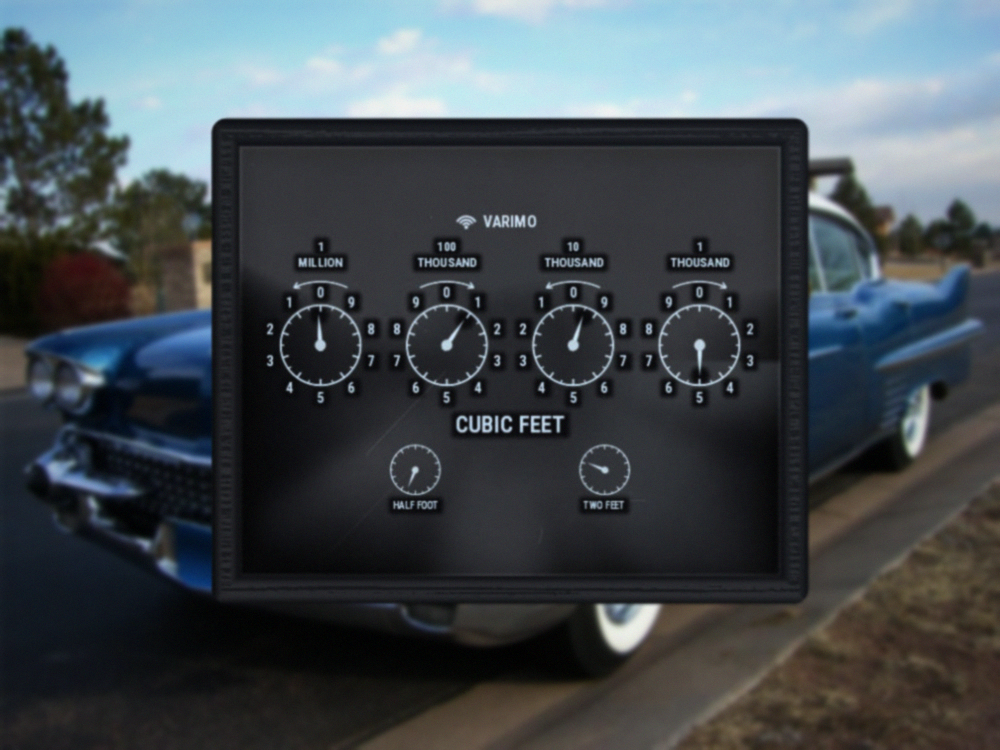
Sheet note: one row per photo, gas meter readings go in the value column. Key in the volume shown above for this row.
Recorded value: 9500 ft³
